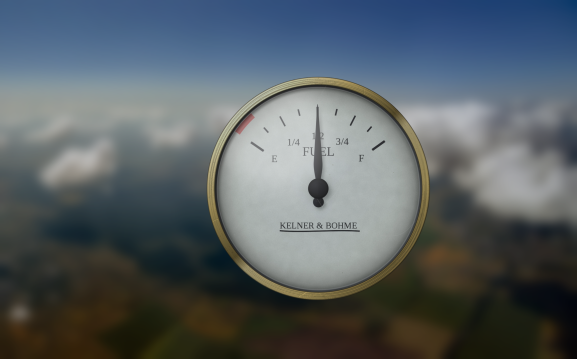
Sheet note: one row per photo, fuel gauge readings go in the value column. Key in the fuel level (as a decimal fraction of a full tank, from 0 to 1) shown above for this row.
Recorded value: 0.5
